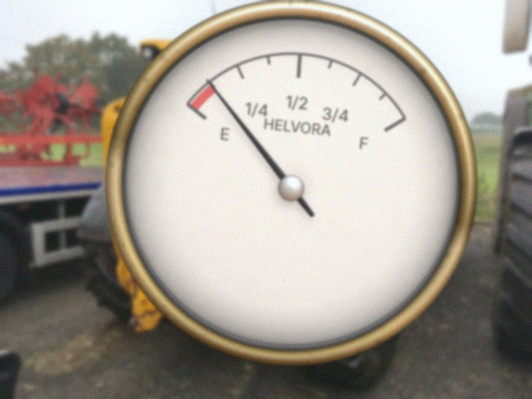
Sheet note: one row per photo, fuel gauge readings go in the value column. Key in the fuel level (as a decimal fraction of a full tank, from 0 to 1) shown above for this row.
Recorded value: 0.125
